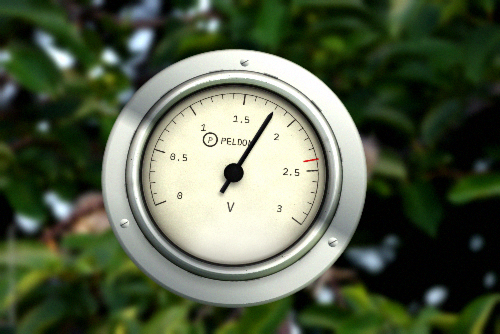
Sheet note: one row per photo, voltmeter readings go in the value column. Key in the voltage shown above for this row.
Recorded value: 1.8 V
